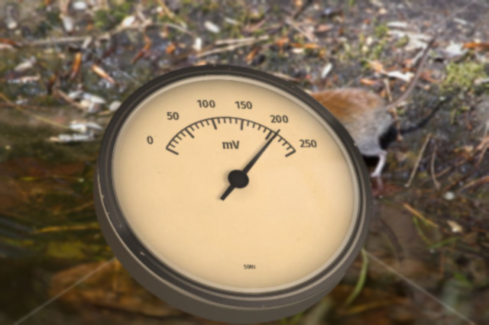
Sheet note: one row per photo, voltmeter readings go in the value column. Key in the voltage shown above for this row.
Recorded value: 210 mV
